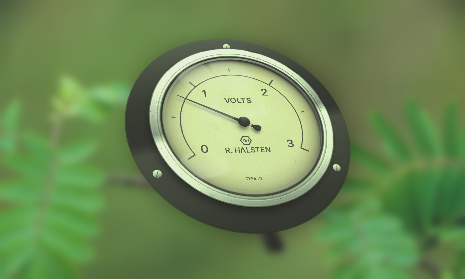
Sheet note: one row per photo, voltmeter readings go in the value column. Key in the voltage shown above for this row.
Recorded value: 0.75 V
